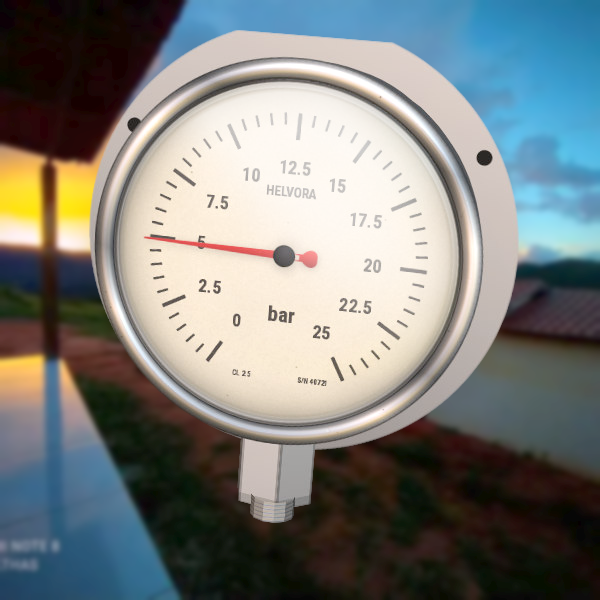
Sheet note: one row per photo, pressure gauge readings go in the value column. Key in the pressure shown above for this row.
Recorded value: 5 bar
